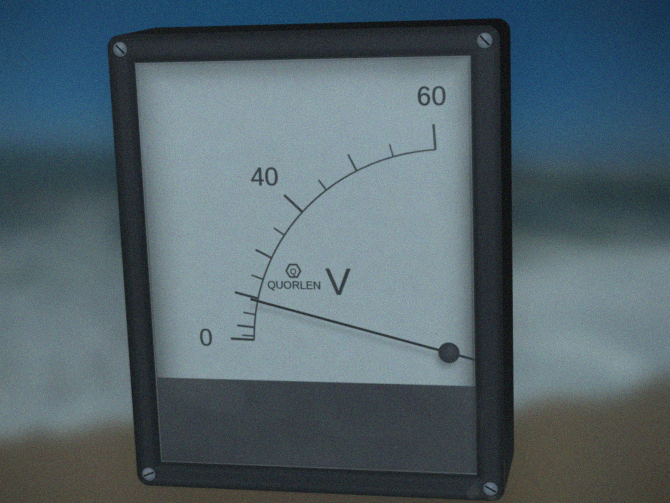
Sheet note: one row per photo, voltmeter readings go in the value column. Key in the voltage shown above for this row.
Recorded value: 20 V
